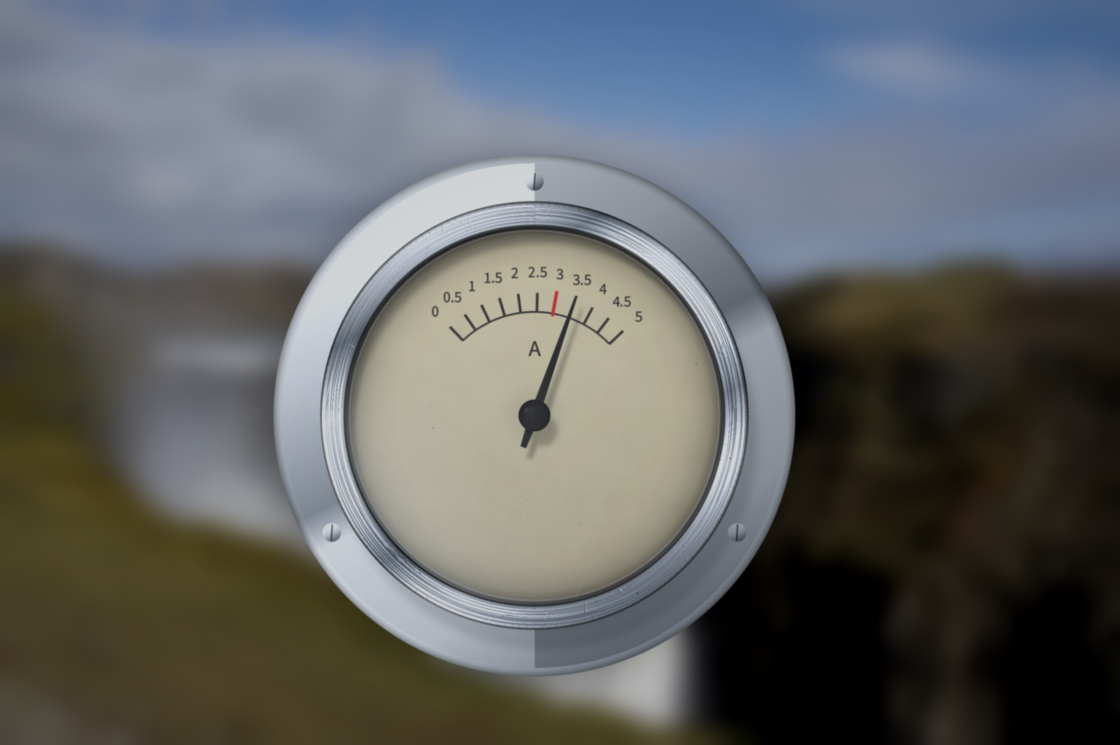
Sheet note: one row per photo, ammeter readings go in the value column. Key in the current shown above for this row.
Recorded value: 3.5 A
